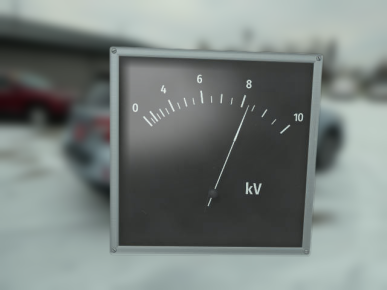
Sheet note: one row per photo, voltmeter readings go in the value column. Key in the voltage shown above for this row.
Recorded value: 8.25 kV
